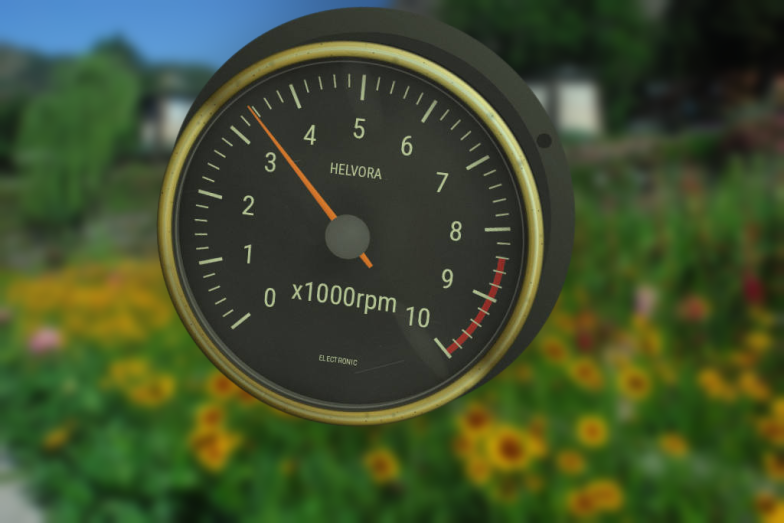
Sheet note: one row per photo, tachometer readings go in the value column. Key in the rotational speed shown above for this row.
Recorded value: 3400 rpm
